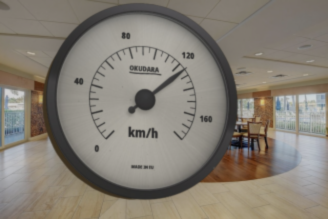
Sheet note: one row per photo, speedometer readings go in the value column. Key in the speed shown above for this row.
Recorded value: 125 km/h
